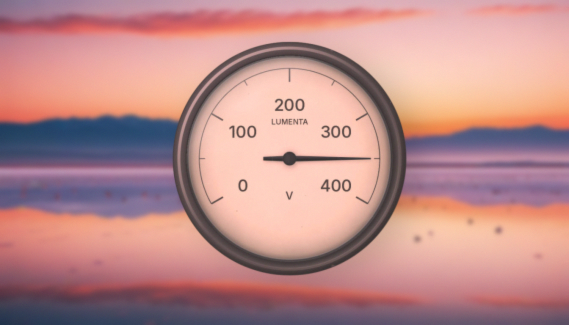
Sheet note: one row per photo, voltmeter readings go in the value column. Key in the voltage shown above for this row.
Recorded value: 350 V
